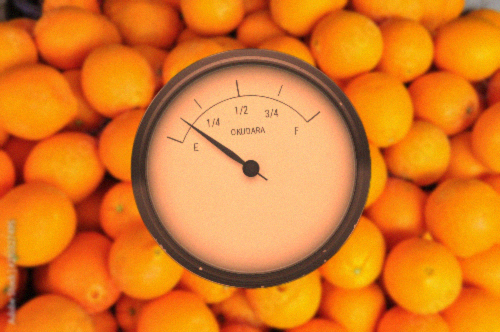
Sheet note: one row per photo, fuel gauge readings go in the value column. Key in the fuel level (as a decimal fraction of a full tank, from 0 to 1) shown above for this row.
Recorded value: 0.125
